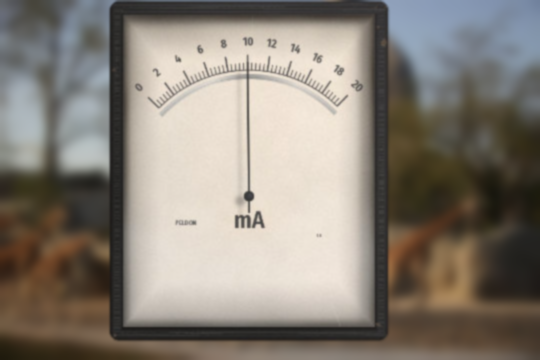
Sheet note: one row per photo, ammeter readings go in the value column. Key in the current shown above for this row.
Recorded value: 10 mA
